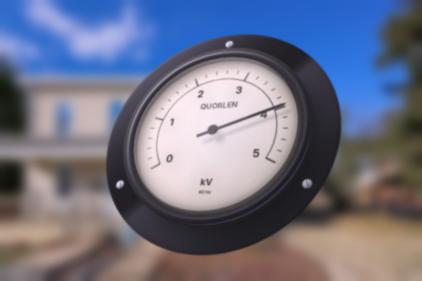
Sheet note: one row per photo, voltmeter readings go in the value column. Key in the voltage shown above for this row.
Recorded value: 4 kV
